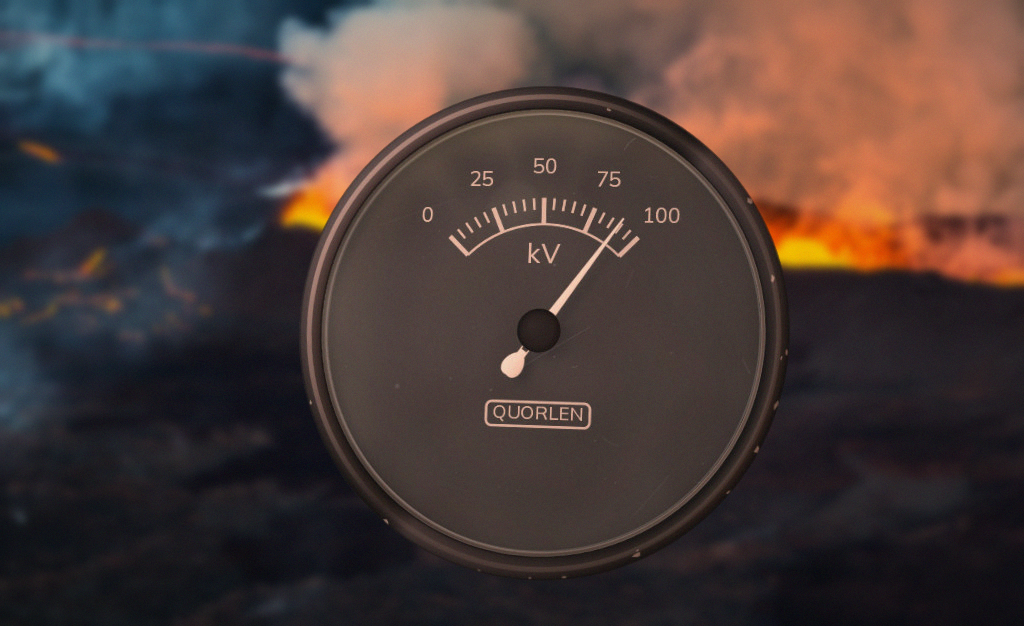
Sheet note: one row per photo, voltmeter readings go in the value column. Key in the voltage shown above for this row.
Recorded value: 90 kV
